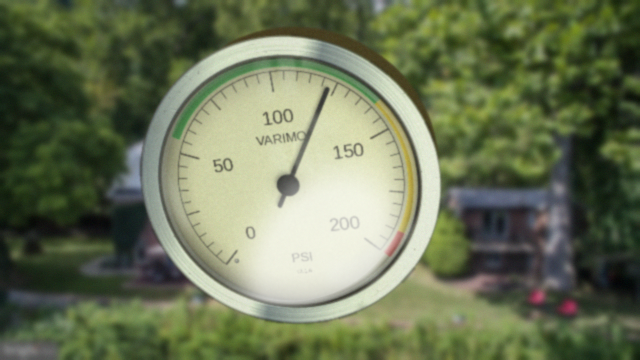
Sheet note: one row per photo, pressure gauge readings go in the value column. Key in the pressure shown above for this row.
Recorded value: 122.5 psi
